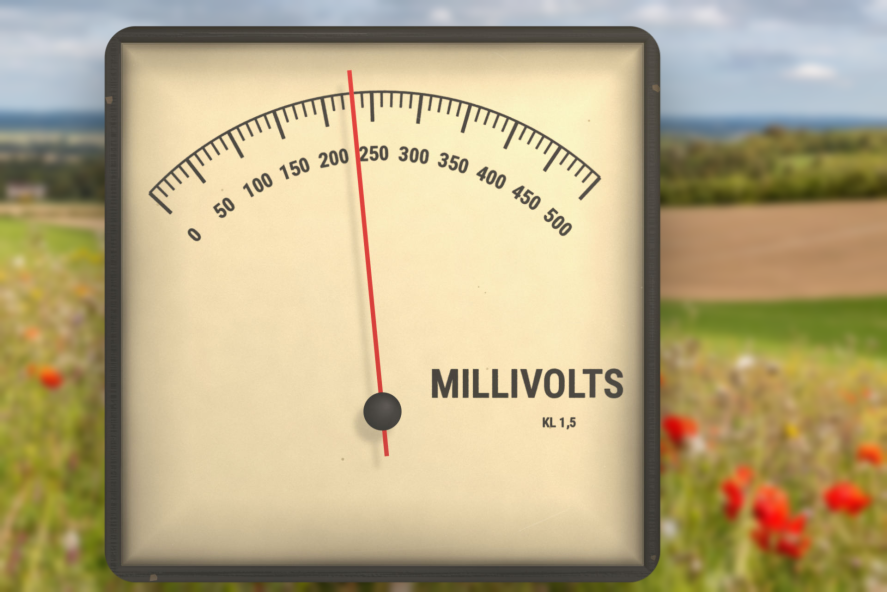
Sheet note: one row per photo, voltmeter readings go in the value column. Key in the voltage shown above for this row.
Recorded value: 230 mV
